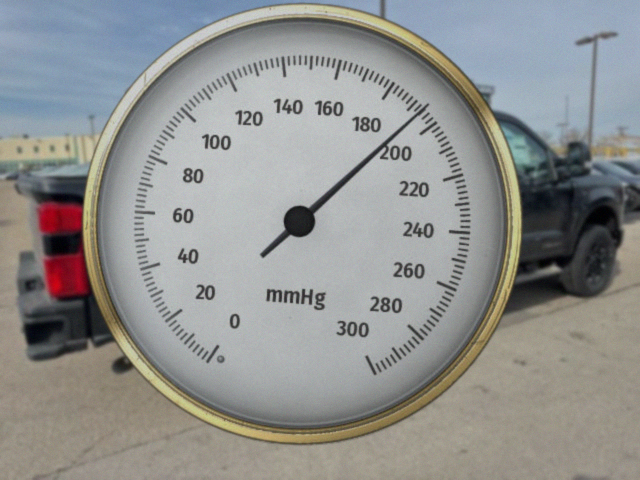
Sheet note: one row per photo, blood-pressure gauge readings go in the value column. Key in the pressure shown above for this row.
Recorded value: 194 mmHg
